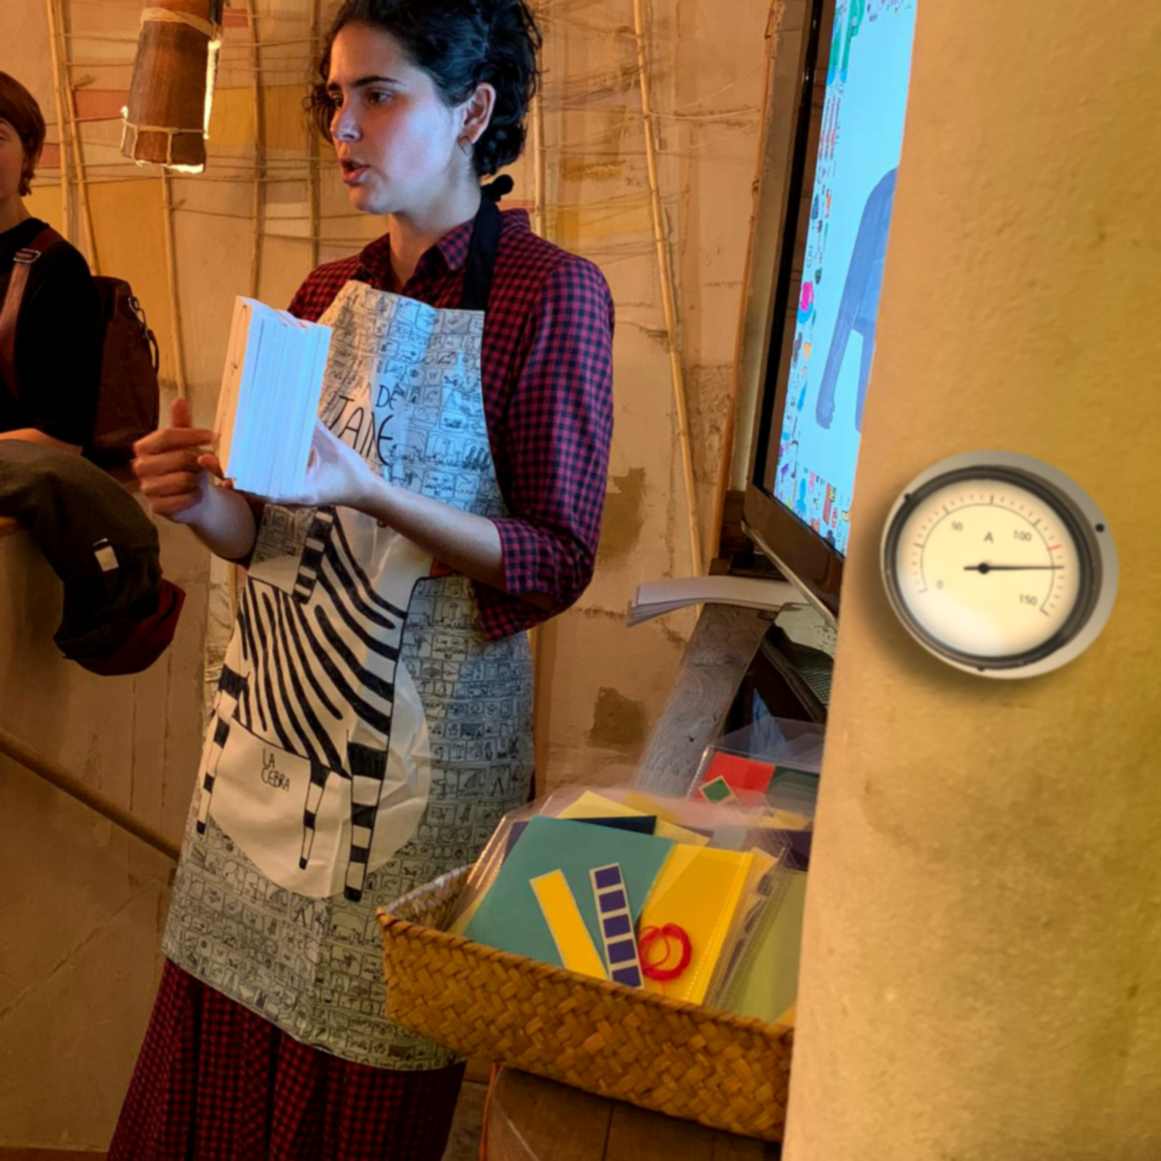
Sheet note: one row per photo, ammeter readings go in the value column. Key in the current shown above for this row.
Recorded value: 125 A
